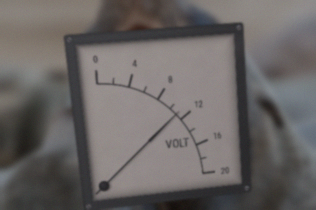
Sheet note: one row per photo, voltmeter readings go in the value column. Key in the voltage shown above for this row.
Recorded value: 11 V
